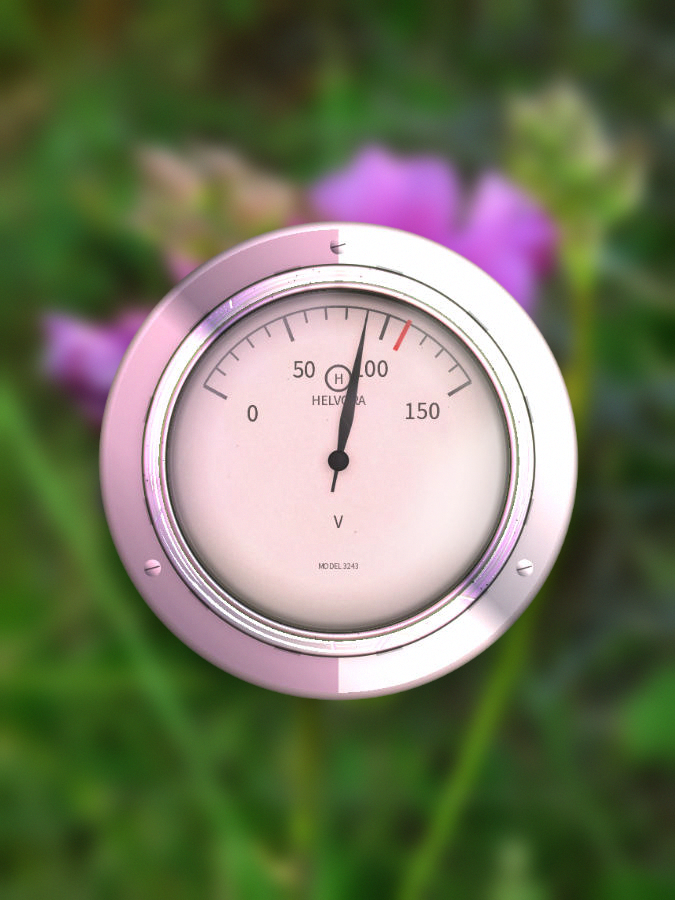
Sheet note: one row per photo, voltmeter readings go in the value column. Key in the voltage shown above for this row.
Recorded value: 90 V
